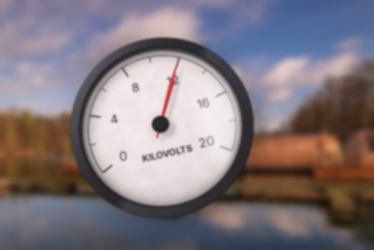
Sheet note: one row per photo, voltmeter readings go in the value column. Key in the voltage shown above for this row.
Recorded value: 12 kV
